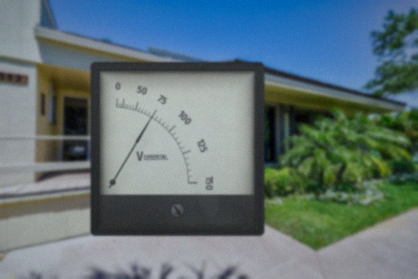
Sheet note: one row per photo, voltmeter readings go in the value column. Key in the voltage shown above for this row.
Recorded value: 75 V
